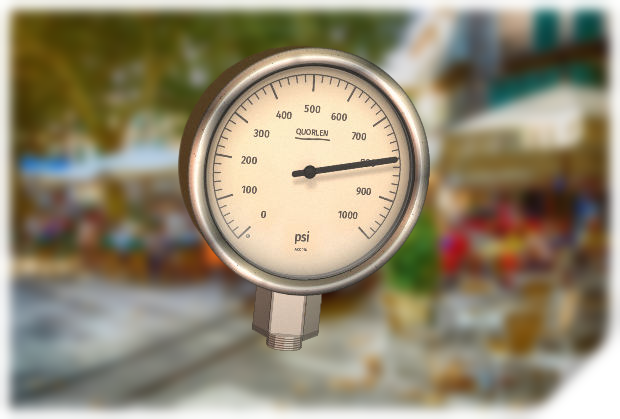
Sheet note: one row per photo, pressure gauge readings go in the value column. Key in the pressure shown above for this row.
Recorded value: 800 psi
